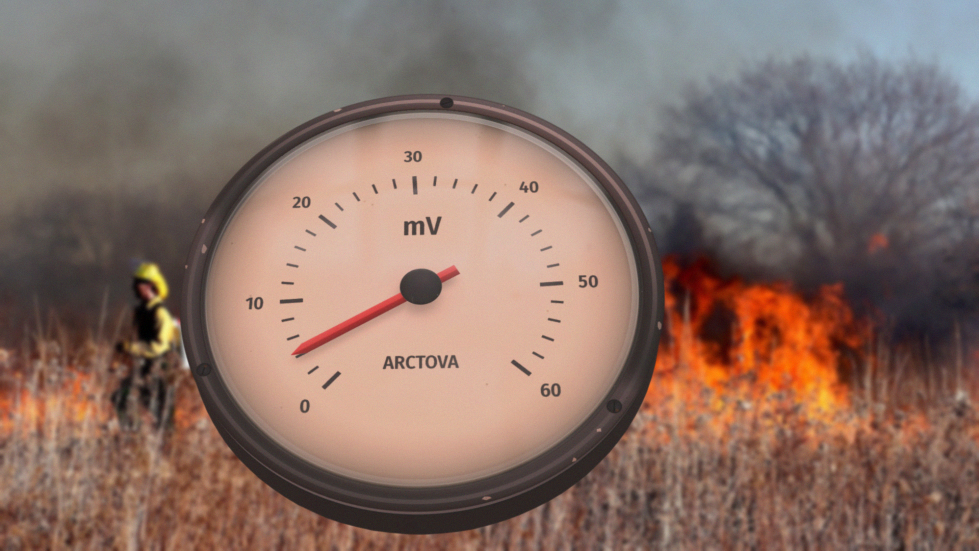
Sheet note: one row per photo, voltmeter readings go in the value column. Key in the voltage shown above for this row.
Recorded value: 4 mV
